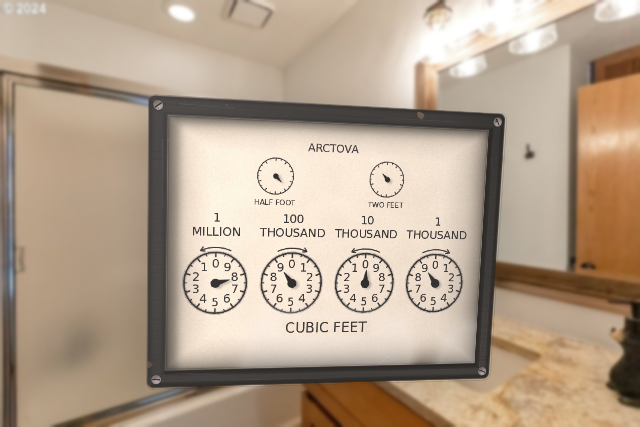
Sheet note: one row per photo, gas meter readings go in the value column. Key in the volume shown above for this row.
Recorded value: 789900 ft³
